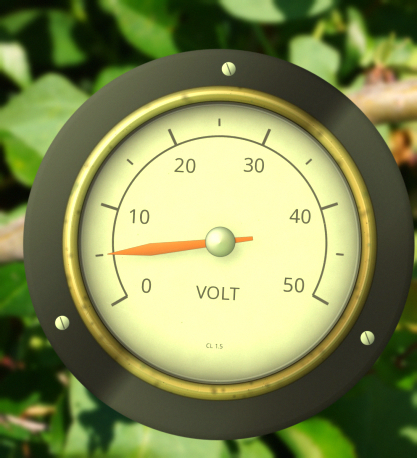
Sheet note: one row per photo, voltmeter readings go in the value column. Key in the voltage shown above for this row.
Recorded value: 5 V
